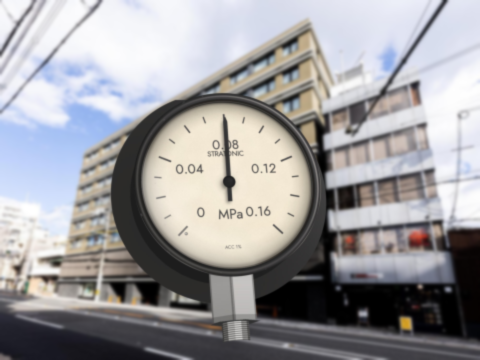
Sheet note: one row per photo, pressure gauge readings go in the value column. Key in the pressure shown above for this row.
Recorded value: 0.08 MPa
